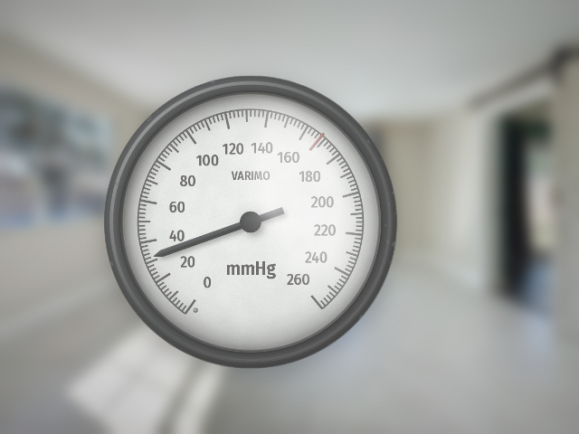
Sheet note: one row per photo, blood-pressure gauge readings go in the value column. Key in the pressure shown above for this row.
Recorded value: 32 mmHg
